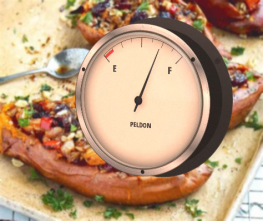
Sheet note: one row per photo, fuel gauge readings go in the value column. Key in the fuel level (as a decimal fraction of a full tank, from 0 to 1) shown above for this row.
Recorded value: 0.75
